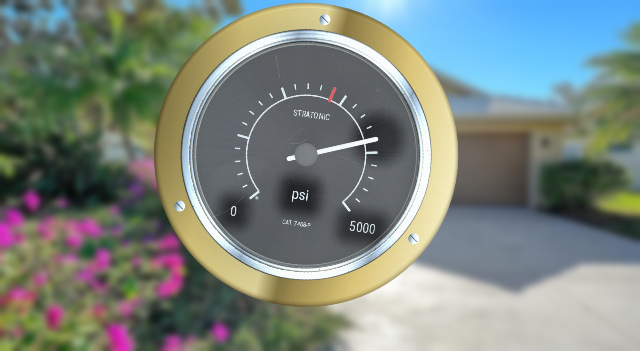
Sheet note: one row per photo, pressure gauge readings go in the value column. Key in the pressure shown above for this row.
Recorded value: 3800 psi
